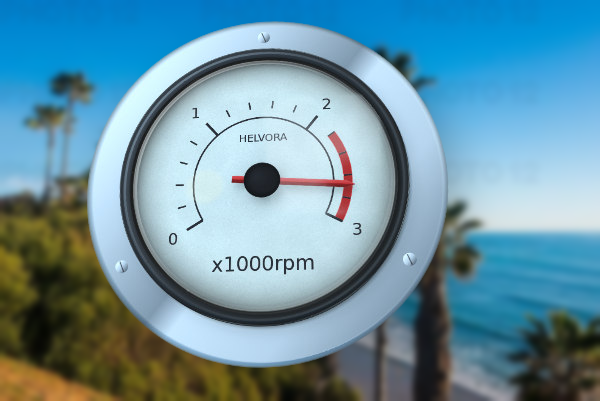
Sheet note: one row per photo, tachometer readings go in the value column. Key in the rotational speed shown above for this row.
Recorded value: 2700 rpm
